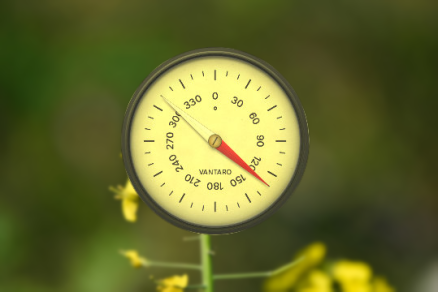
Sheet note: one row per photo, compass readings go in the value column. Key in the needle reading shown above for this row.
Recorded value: 130 °
